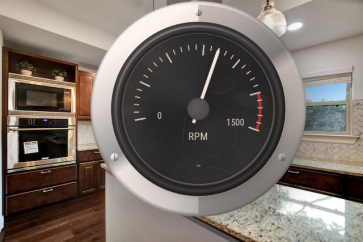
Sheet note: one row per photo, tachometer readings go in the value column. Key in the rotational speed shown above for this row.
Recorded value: 850 rpm
